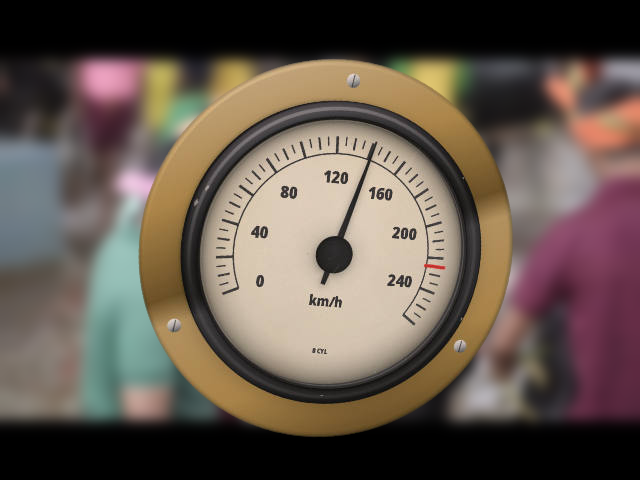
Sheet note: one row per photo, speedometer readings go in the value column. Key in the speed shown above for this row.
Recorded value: 140 km/h
